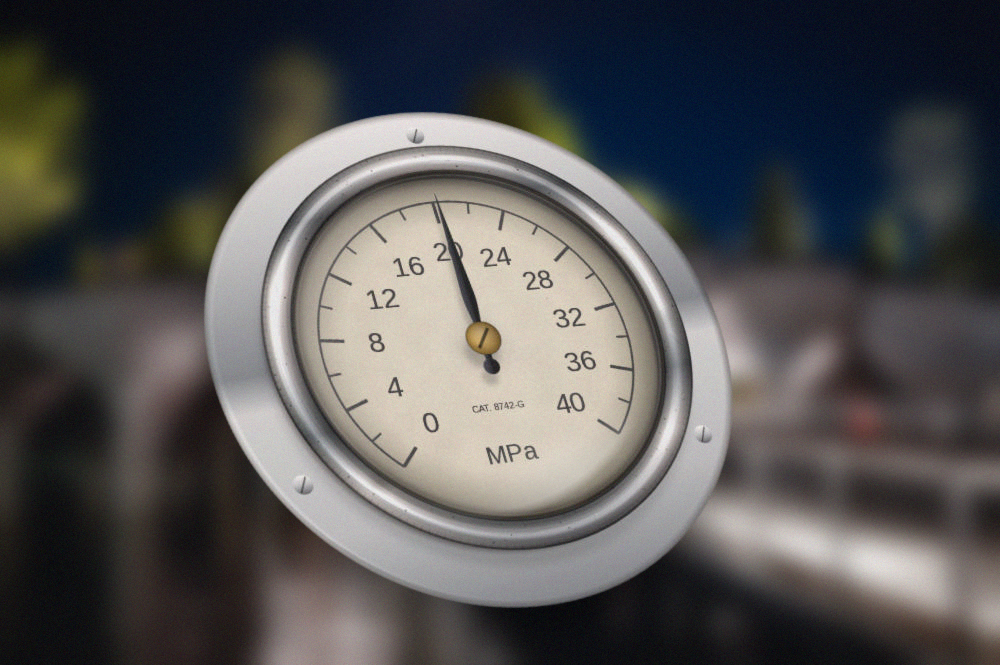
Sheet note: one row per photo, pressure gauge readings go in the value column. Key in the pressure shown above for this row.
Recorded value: 20 MPa
